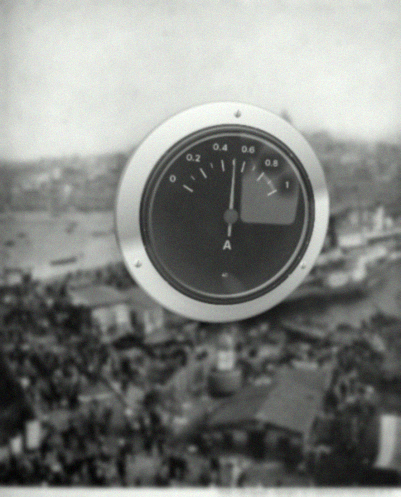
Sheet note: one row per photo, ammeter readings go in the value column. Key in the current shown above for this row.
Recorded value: 0.5 A
